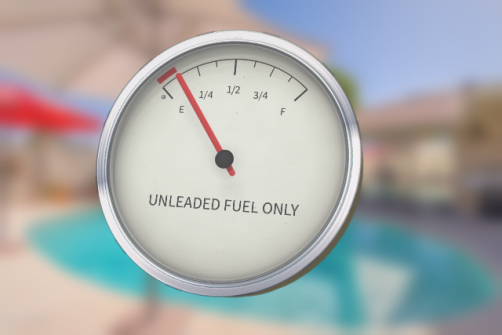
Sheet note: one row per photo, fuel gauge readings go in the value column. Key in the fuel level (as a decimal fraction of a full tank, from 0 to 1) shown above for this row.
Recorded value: 0.125
